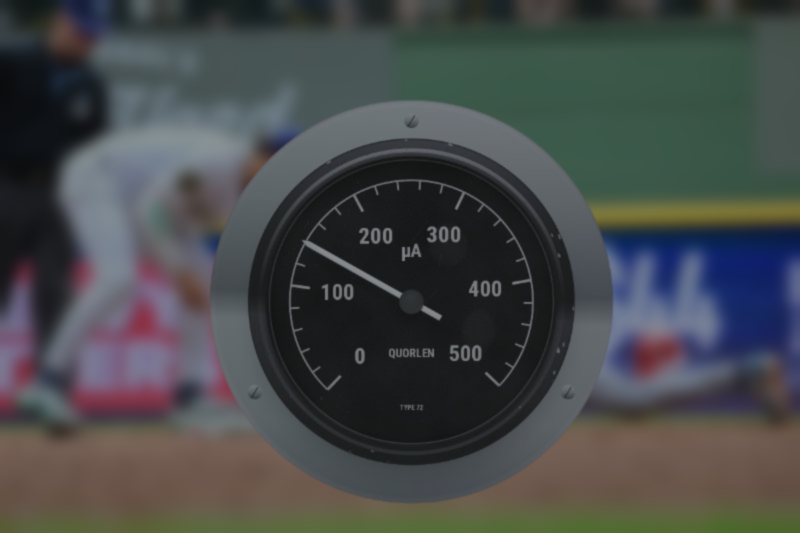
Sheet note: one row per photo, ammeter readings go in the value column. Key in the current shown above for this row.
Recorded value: 140 µA
